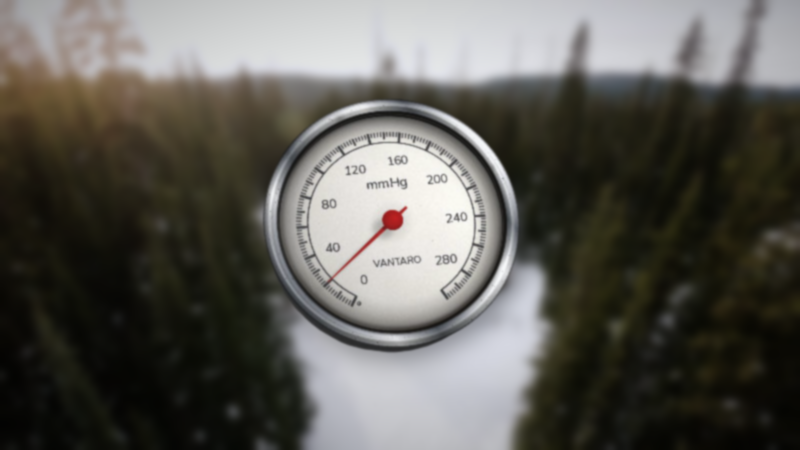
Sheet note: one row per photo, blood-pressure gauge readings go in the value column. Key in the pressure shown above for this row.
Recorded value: 20 mmHg
